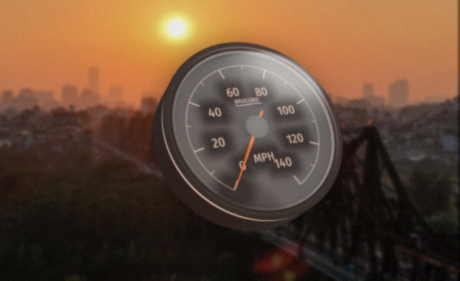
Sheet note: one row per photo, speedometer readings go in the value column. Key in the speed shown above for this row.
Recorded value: 0 mph
